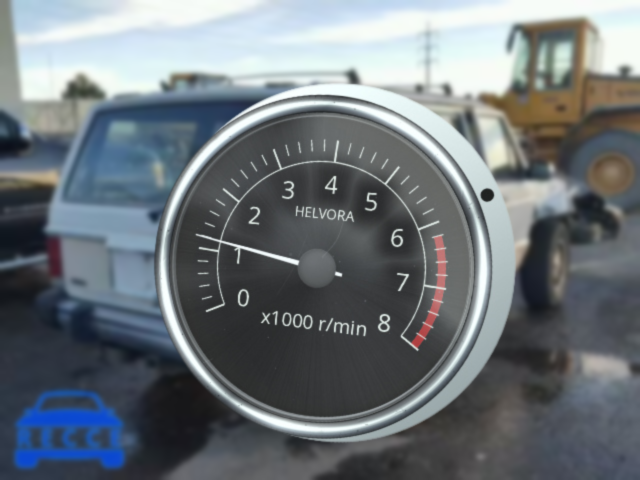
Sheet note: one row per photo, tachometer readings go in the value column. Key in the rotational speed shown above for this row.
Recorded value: 1200 rpm
